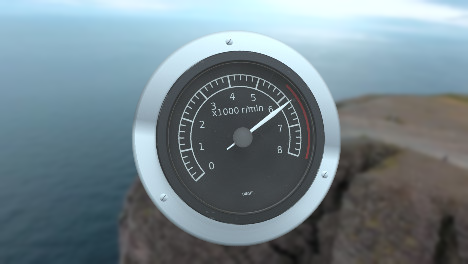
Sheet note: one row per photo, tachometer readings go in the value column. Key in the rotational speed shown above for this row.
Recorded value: 6200 rpm
